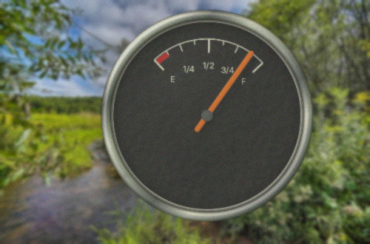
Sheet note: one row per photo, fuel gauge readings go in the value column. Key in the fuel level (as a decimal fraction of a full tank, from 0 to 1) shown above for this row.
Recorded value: 0.875
